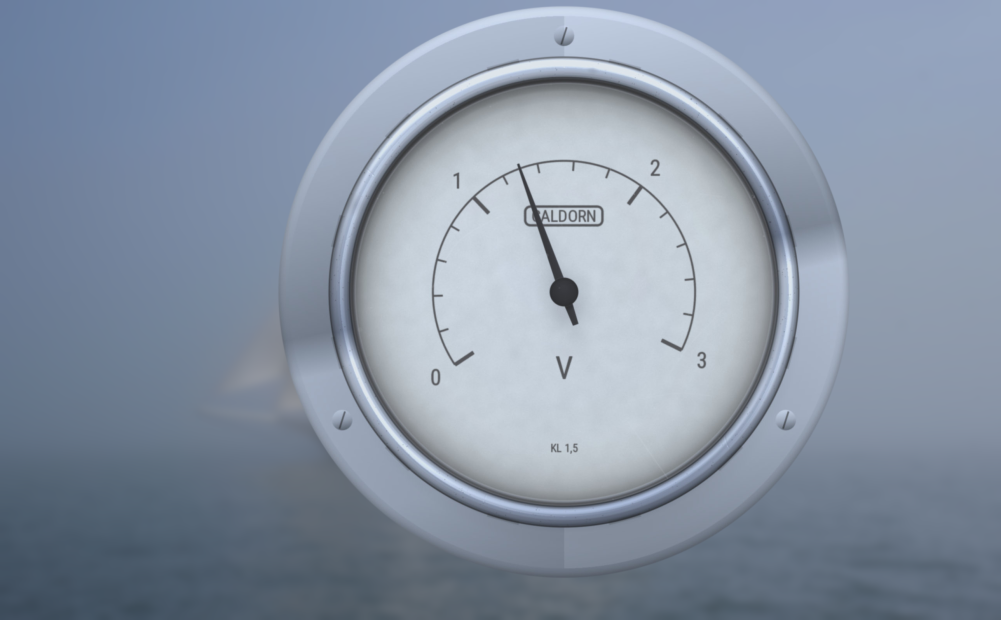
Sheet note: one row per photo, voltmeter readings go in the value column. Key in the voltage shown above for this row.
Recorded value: 1.3 V
